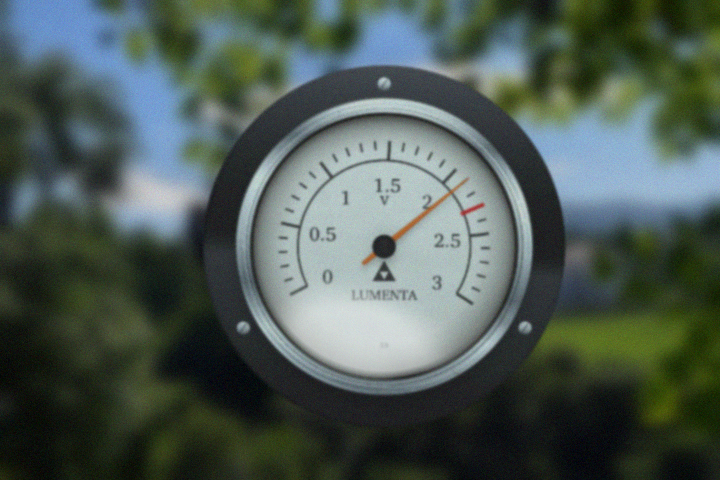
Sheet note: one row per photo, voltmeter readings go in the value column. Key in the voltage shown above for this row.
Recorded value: 2.1 V
